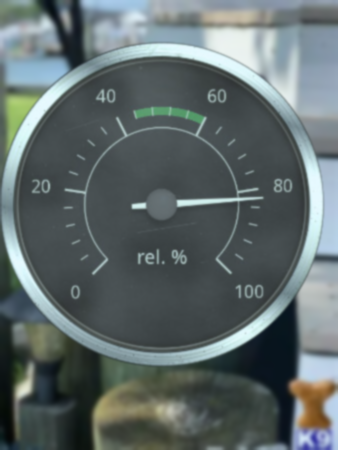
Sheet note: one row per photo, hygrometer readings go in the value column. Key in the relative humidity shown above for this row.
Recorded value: 82 %
